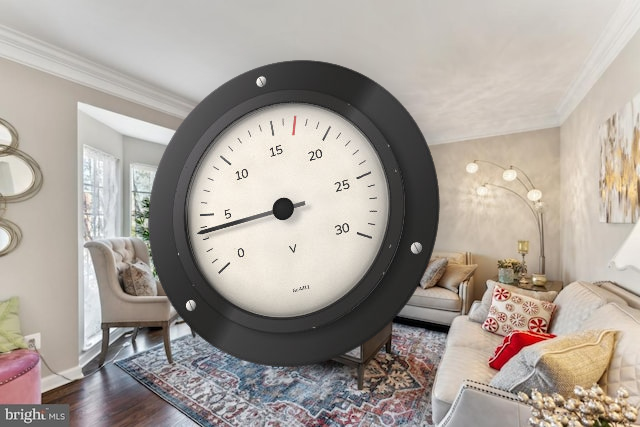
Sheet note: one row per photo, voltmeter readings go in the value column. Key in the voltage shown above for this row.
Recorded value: 3.5 V
